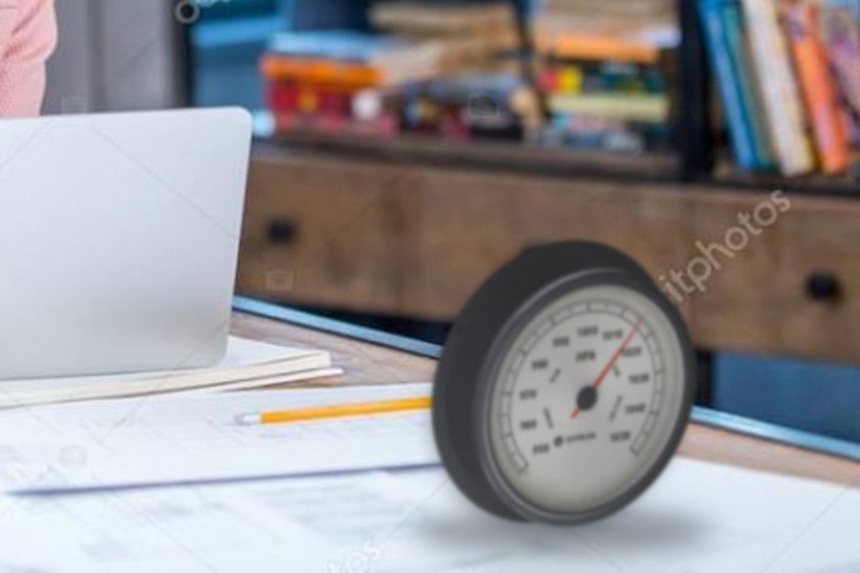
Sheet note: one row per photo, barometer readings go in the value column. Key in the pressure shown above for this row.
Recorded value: 1015 hPa
